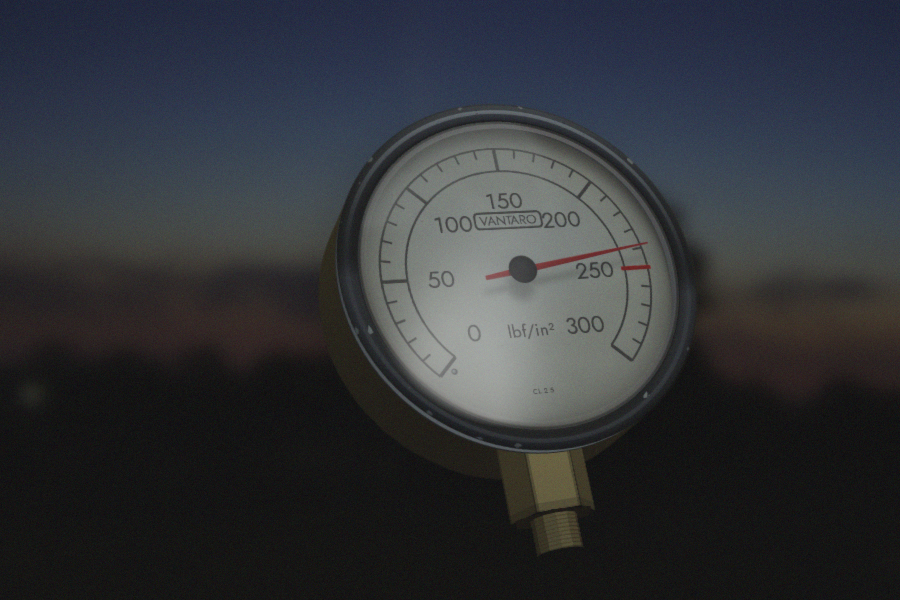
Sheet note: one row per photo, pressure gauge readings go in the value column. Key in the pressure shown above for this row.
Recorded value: 240 psi
